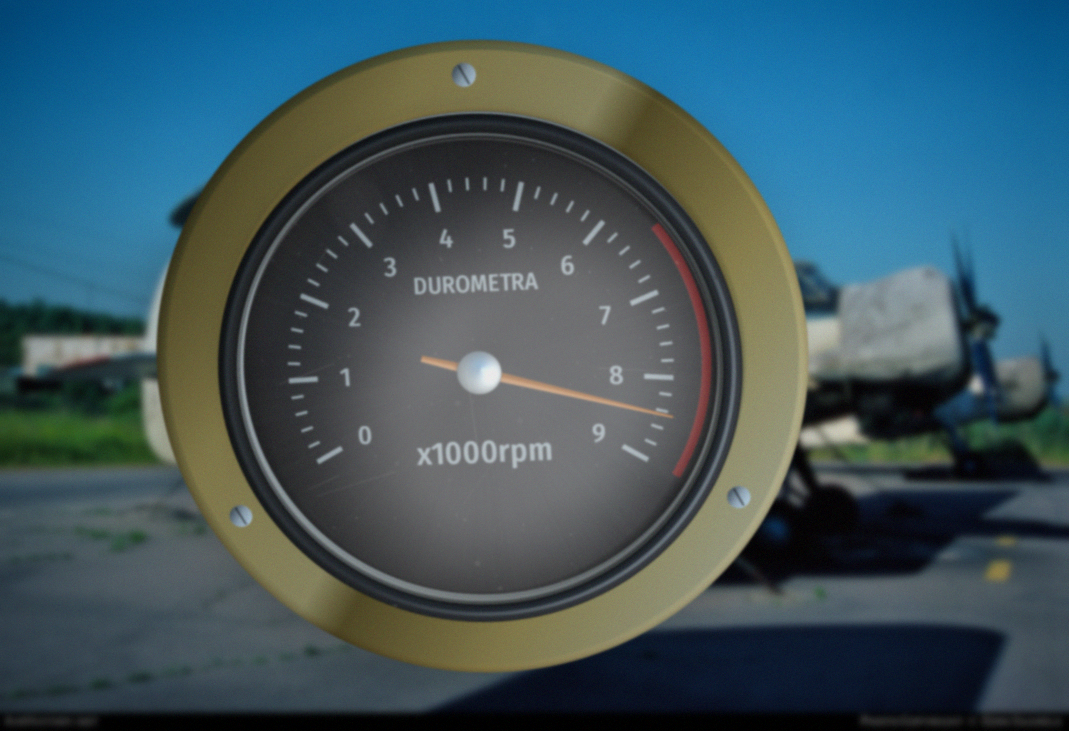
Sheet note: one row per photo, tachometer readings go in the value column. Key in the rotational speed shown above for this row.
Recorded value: 8400 rpm
